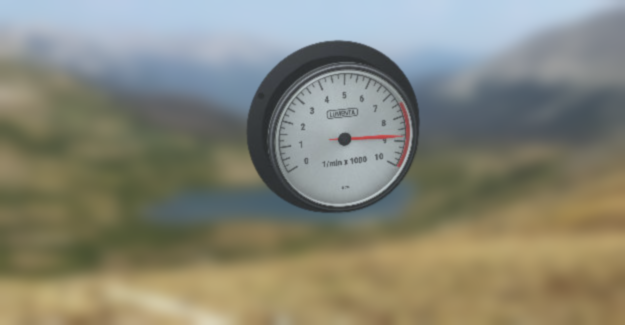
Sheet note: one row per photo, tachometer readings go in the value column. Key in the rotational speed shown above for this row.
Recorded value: 8750 rpm
